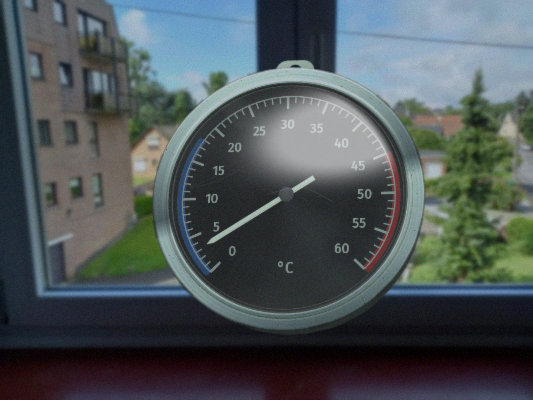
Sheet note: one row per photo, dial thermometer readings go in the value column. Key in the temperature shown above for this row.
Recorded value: 3 °C
